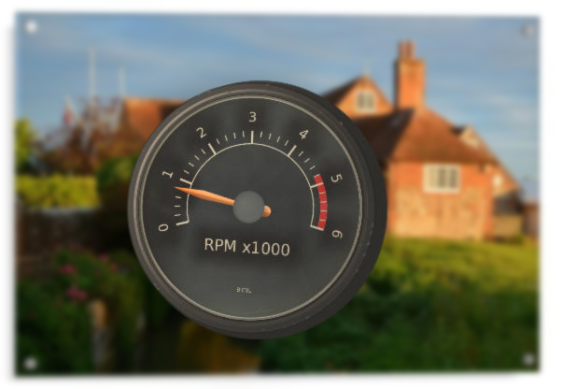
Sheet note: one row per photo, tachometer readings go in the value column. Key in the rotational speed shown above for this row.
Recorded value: 800 rpm
